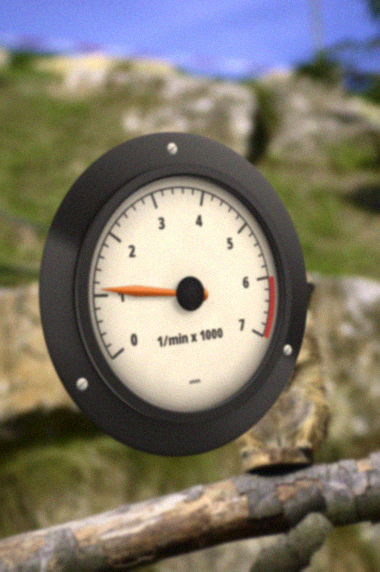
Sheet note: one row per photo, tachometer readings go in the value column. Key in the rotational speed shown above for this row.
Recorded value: 1100 rpm
